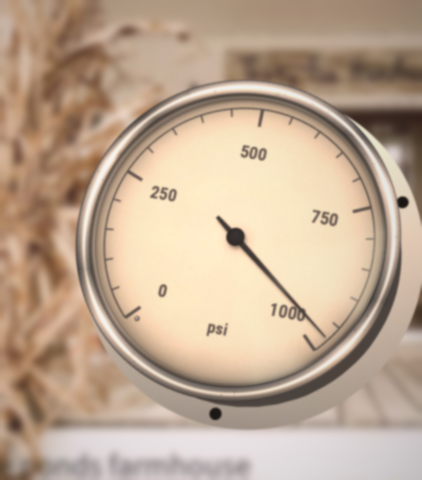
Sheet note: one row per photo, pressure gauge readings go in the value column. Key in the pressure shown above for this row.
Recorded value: 975 psi
